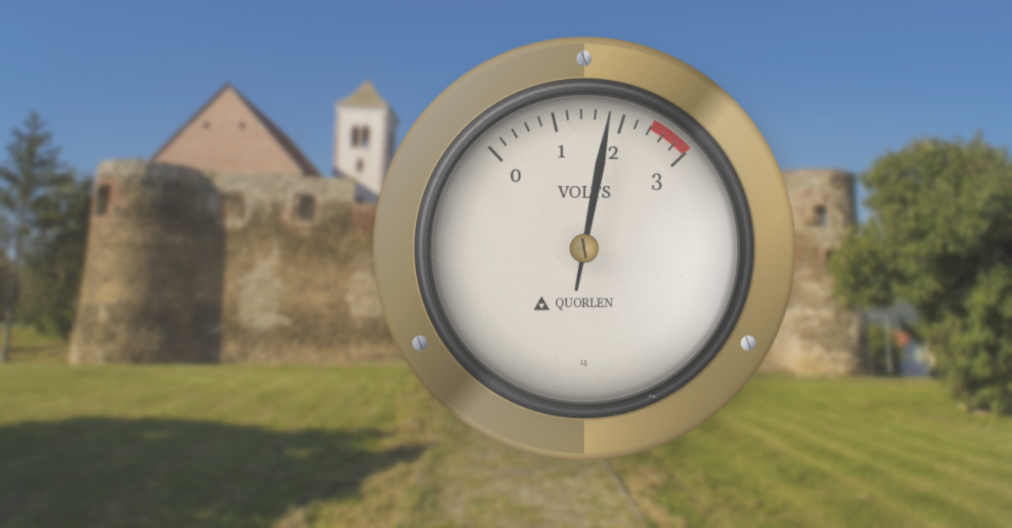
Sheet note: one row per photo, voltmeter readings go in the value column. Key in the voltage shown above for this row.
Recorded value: 1.8 V
